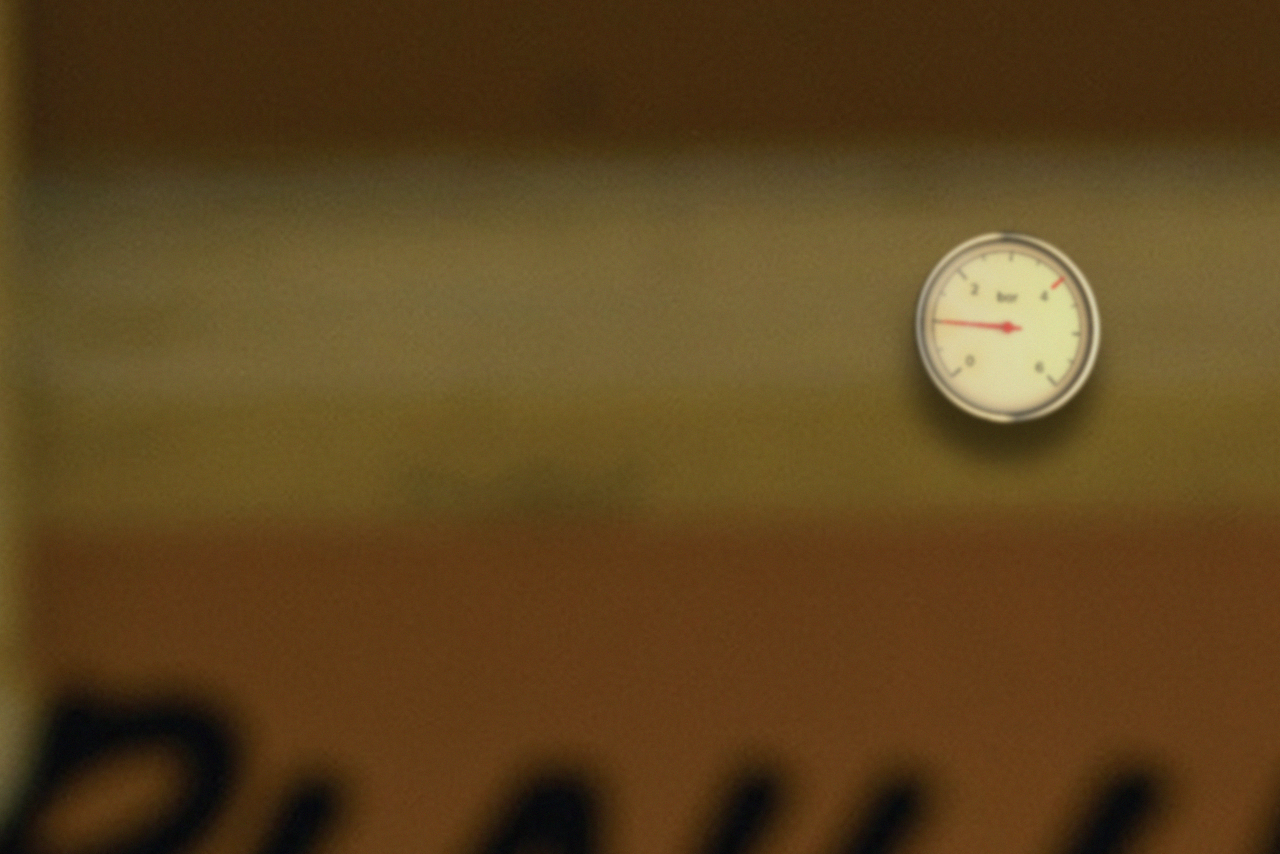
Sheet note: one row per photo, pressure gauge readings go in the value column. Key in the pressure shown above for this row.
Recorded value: 1 bar
